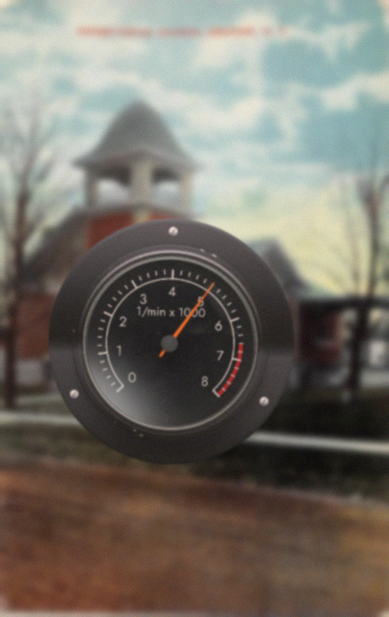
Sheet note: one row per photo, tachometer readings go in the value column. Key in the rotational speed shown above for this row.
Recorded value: 5000 rpm
